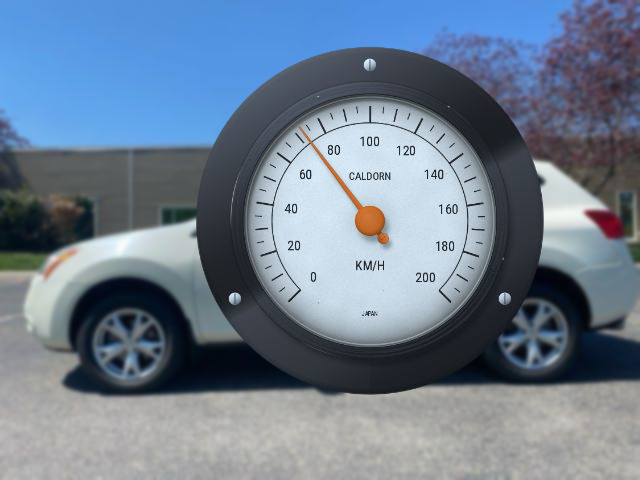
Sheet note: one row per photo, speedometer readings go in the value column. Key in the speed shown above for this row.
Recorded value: 72.5 km/h
